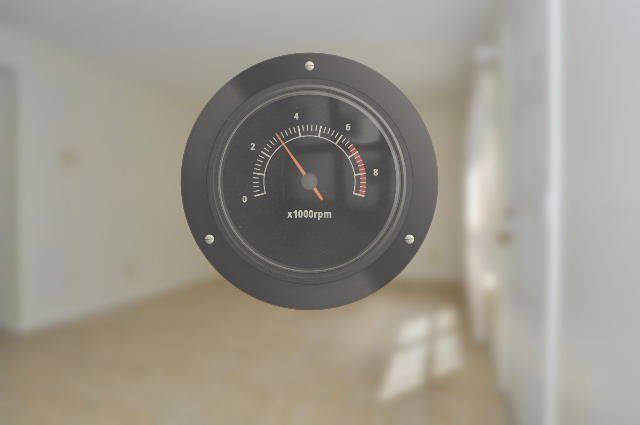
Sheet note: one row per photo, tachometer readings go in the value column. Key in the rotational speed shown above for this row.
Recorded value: 3000 rpm
